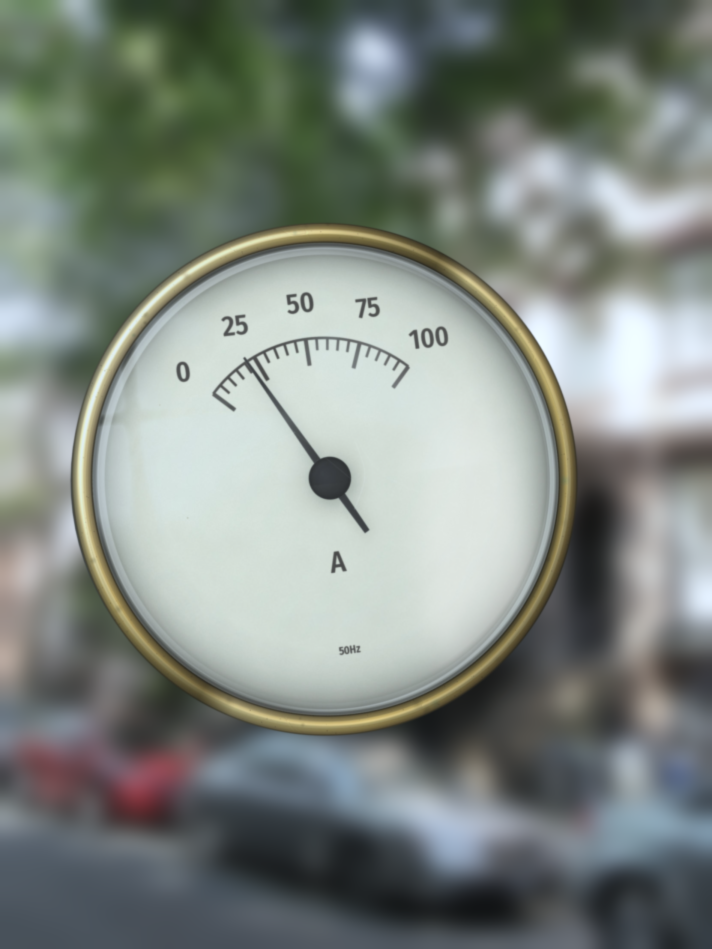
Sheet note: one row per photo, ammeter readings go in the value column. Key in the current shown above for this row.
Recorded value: 20 A
